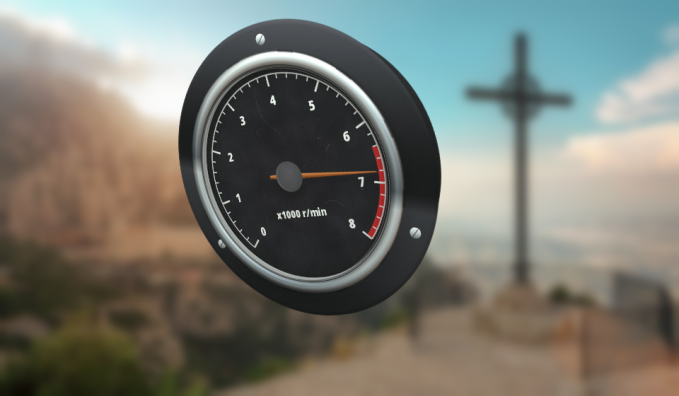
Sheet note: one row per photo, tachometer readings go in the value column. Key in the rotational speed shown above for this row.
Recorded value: 6800 rpm
